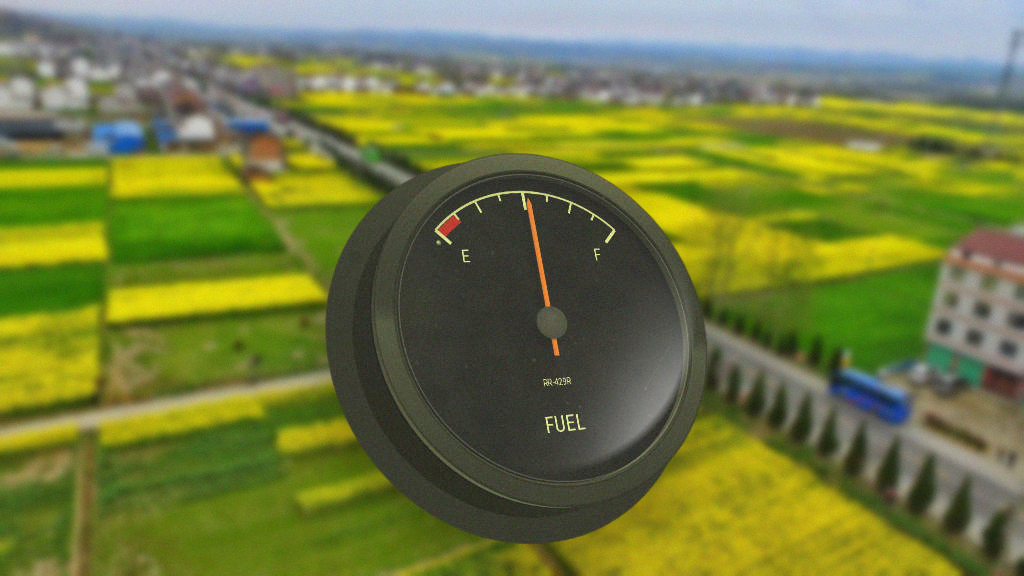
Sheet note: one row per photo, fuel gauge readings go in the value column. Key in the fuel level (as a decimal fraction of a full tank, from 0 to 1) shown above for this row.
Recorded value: 0.5
